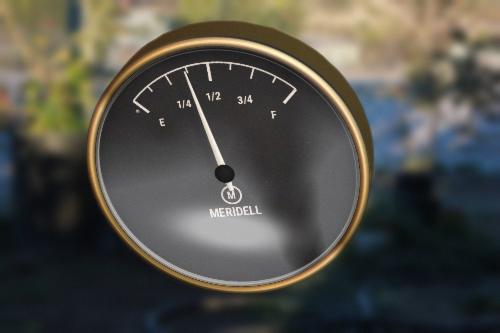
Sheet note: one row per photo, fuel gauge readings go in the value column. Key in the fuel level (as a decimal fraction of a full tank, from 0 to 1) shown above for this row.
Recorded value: 0.375
